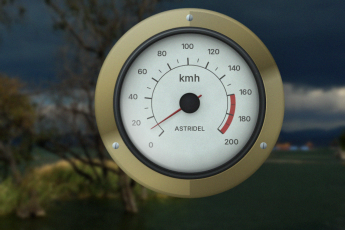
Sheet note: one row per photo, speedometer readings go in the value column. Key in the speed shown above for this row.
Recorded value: 10 km/h
